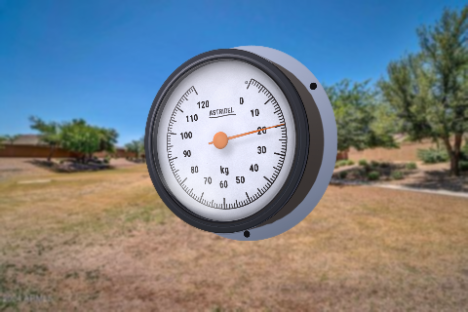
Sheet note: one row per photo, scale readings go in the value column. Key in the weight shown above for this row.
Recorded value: 20 kg
